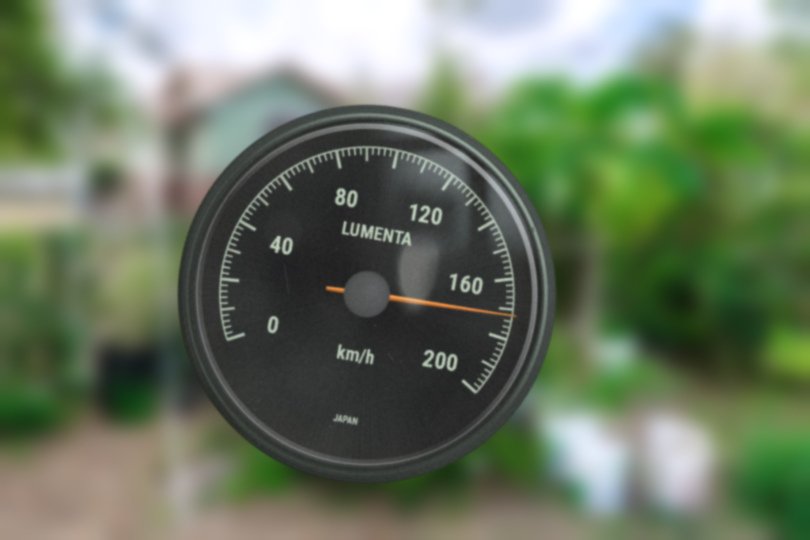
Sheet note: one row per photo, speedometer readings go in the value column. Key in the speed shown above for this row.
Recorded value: 172 km/h
